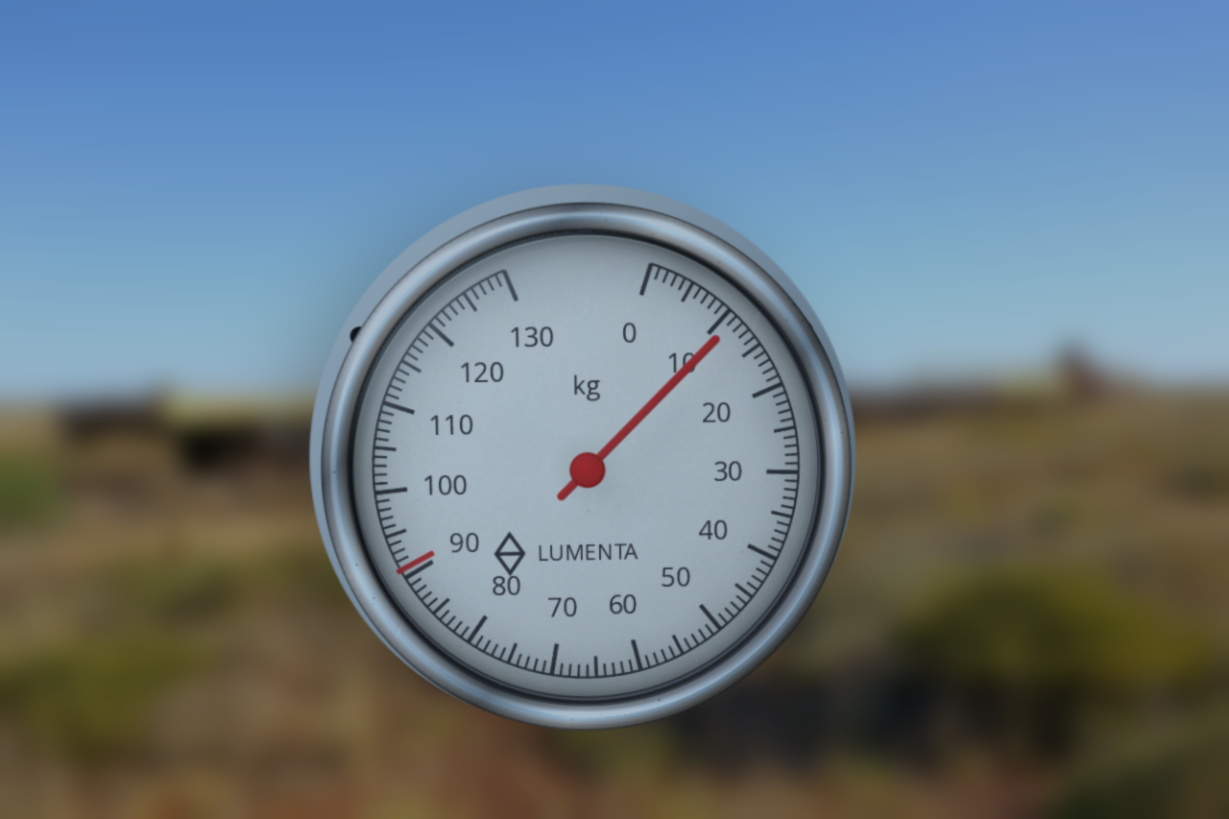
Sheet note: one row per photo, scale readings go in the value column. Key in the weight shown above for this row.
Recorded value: 11 kg
